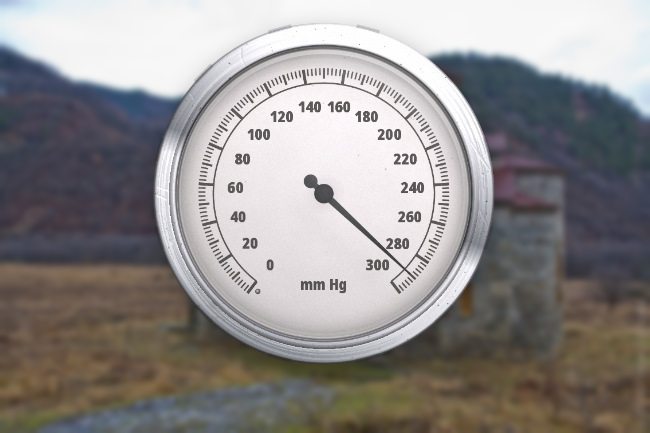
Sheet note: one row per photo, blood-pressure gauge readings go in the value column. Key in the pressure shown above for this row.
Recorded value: 290 mmHg
